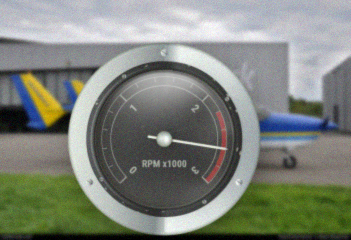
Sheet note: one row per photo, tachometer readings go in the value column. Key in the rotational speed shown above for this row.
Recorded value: 2600 rpm
